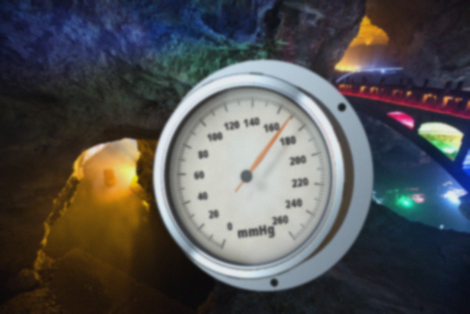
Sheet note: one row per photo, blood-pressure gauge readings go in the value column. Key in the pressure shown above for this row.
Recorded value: 170 mmHg
